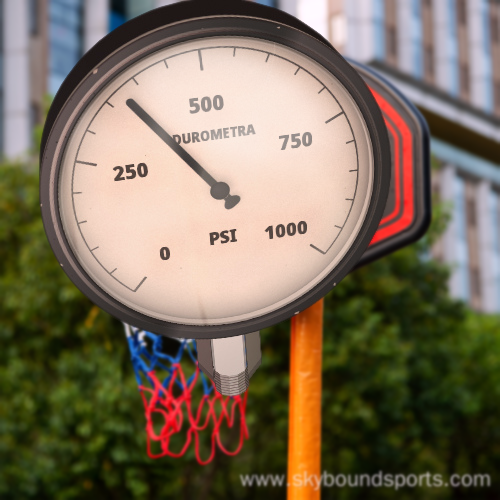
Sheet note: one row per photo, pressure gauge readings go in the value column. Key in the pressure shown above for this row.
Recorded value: 375 psi
